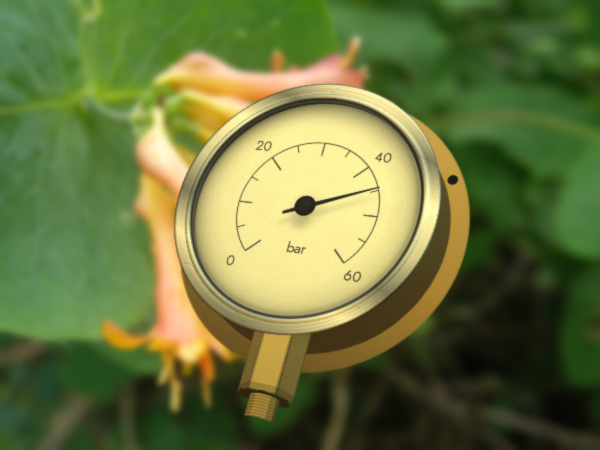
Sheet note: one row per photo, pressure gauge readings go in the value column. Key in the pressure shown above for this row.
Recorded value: 45 bar
